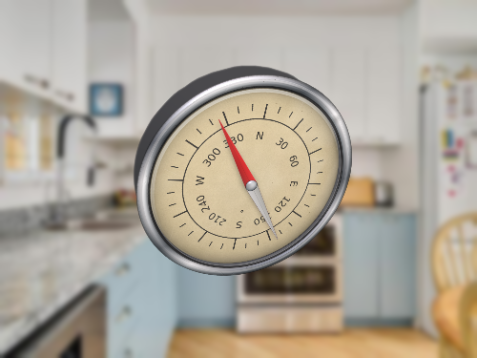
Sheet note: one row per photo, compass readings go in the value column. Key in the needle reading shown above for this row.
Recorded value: 325 °
